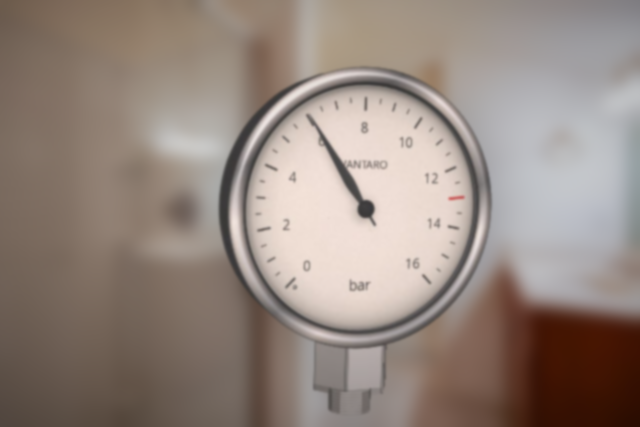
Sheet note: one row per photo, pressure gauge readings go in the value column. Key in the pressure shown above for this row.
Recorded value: 6 bar
